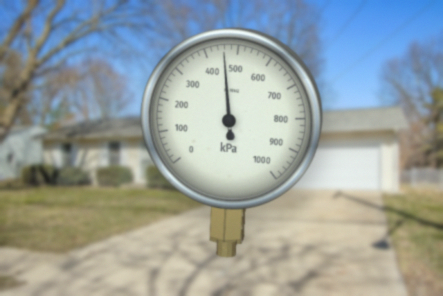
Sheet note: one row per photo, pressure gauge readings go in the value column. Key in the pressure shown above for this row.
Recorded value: 460 kPa
